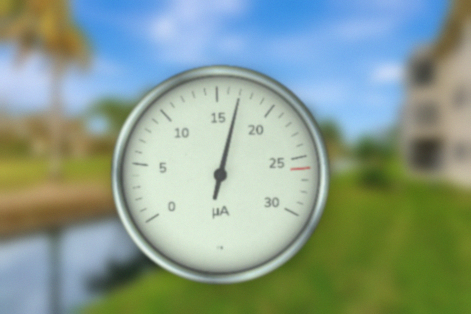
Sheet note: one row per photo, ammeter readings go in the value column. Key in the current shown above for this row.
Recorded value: 17 µA
